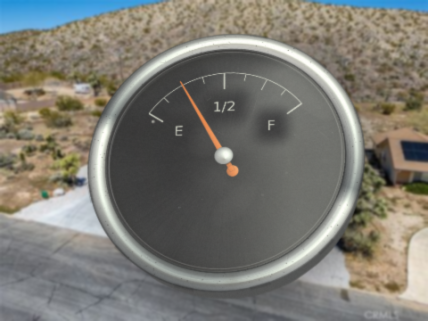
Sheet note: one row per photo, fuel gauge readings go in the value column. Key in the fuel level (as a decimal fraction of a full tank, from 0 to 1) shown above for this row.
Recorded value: 0.25
